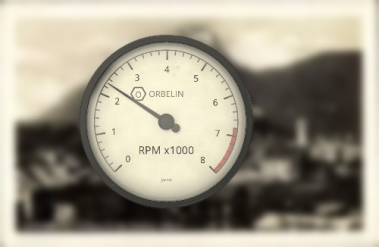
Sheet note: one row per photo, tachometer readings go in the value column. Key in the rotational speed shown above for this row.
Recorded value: 2300 rpm
